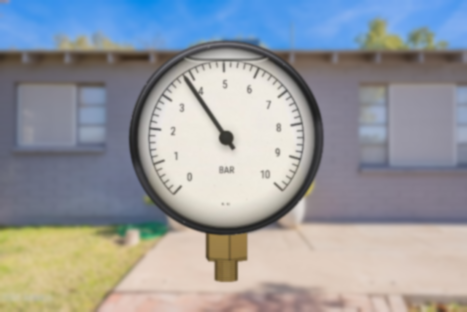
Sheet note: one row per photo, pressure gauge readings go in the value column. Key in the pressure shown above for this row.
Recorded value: 3.8 bar
